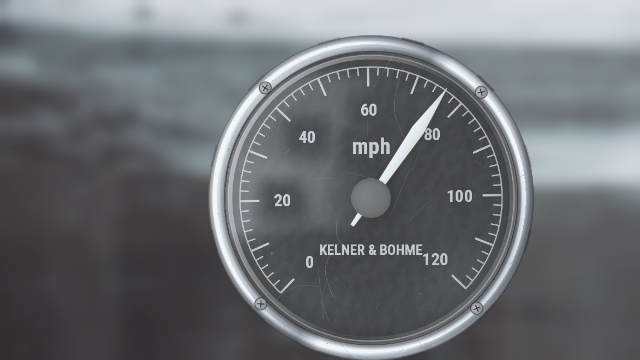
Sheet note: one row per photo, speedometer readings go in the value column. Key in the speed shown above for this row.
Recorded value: 76 mph
